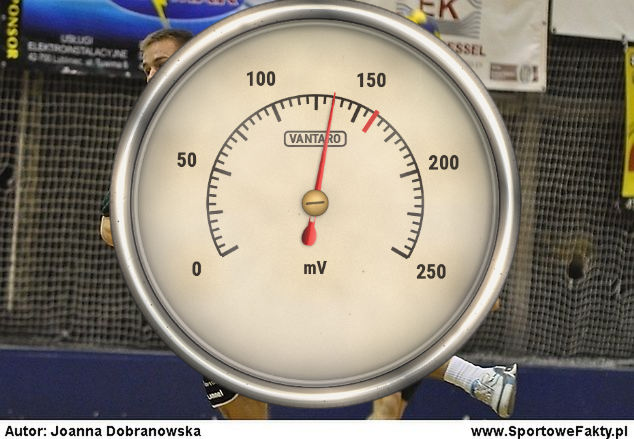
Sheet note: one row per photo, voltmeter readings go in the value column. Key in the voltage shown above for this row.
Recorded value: 135 mV
